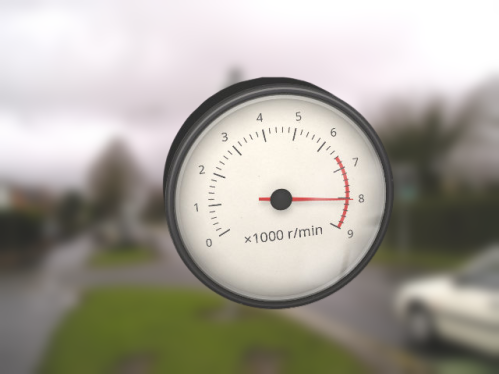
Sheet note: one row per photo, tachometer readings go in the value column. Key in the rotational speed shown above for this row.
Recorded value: 8000 rpm
